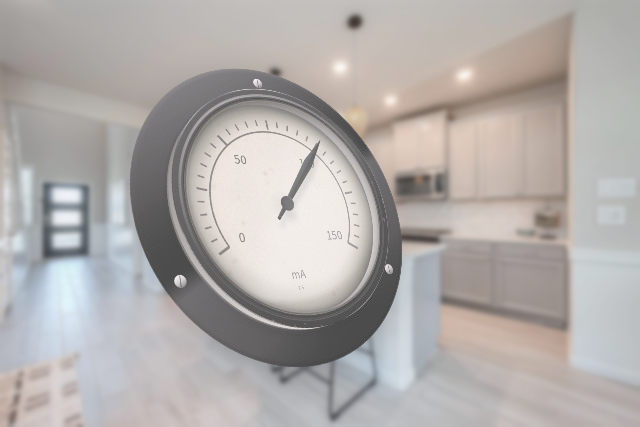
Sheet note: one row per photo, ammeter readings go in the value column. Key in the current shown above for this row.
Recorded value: 100 mA
